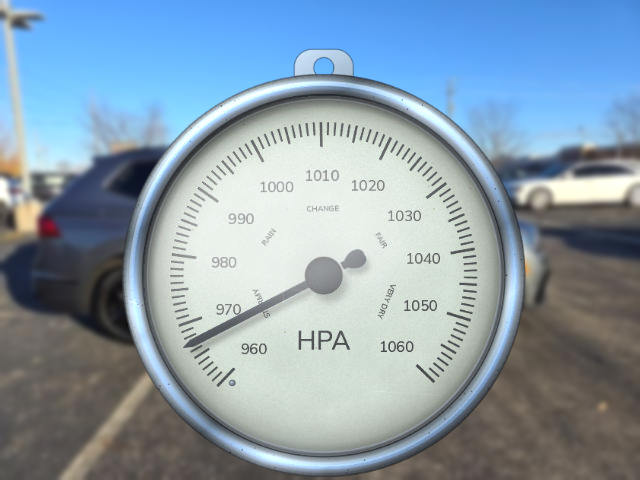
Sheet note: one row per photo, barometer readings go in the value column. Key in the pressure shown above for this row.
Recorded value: 967 hPa
